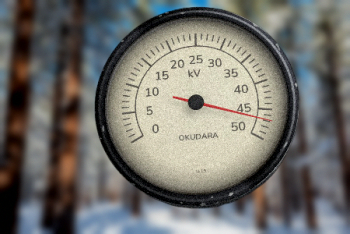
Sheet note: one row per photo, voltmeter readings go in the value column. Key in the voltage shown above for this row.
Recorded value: 47 kV
